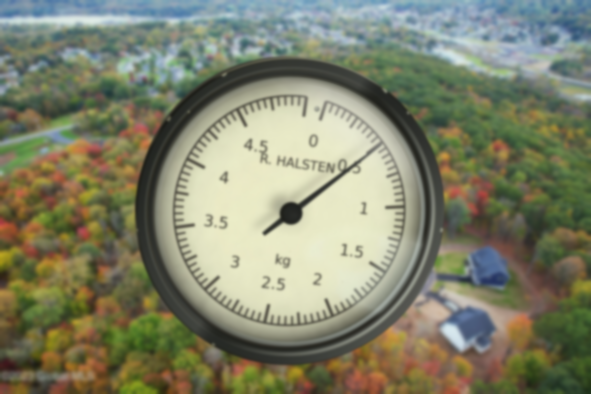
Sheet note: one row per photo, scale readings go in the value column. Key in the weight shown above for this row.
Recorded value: 0.5 kg
